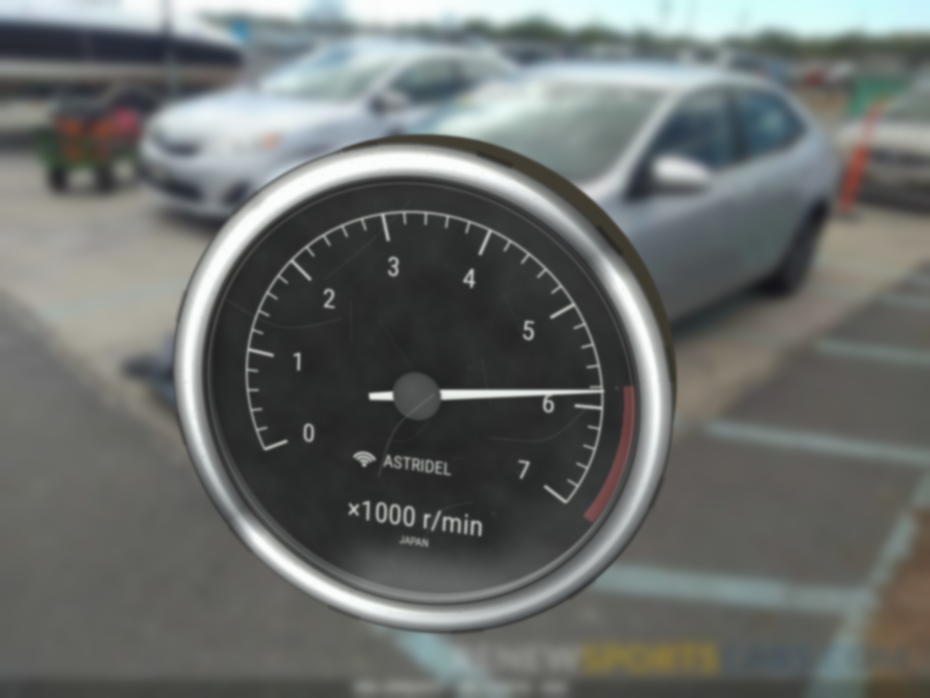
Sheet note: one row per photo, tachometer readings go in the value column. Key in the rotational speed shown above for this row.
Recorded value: 5800 rpm
